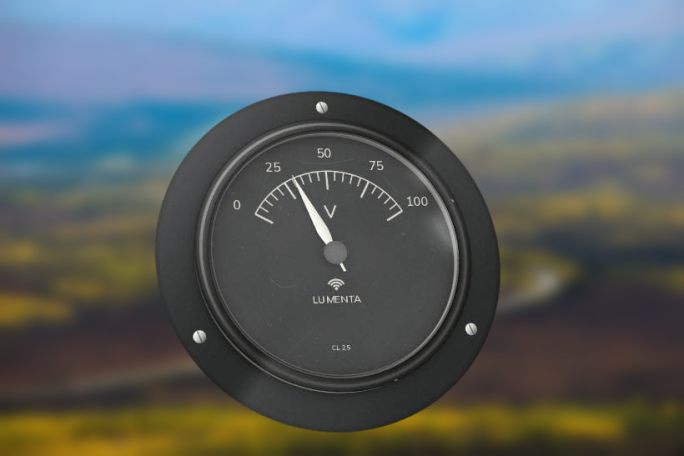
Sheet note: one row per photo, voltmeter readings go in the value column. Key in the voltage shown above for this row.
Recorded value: 30 V
